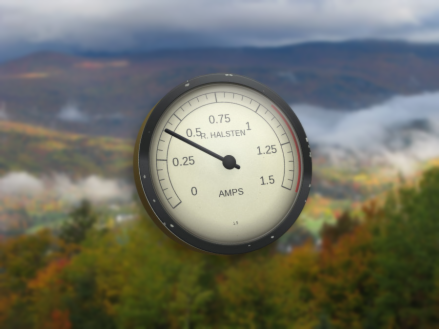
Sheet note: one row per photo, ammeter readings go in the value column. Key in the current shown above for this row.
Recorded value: 0.4 A
